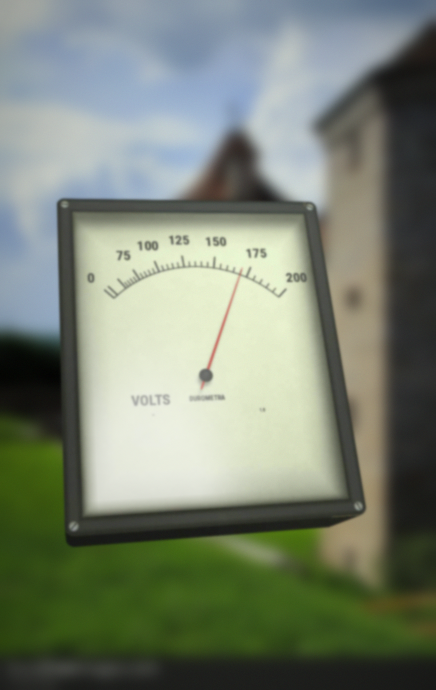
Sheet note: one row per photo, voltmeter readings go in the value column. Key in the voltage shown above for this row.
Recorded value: 170 V
